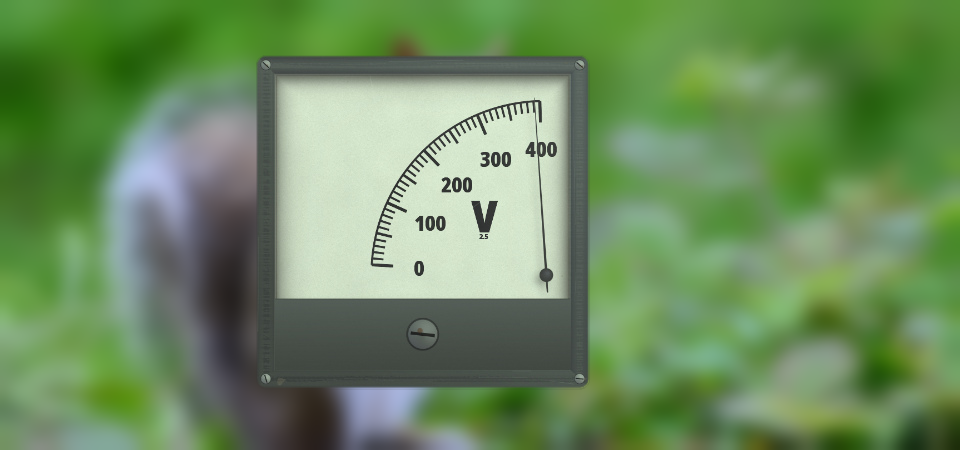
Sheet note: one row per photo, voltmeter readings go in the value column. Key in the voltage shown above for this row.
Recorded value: 390 V
